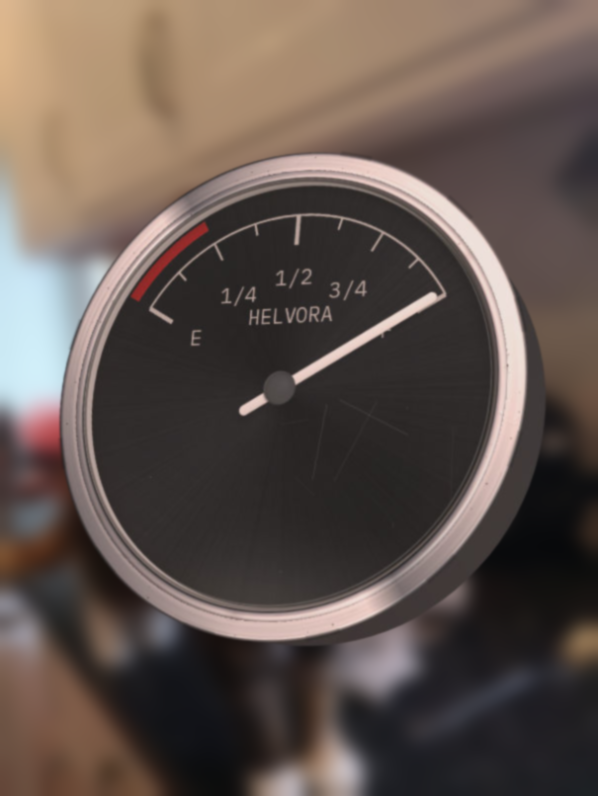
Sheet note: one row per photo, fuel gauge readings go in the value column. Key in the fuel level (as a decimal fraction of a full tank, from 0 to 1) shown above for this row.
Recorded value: 1
